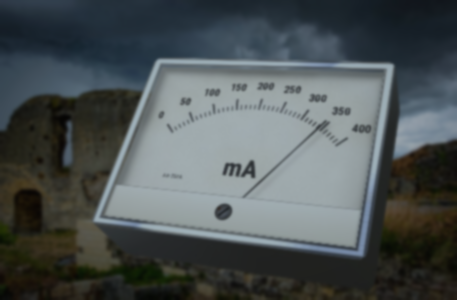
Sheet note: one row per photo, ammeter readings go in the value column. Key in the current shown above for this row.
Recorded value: 350 mA
